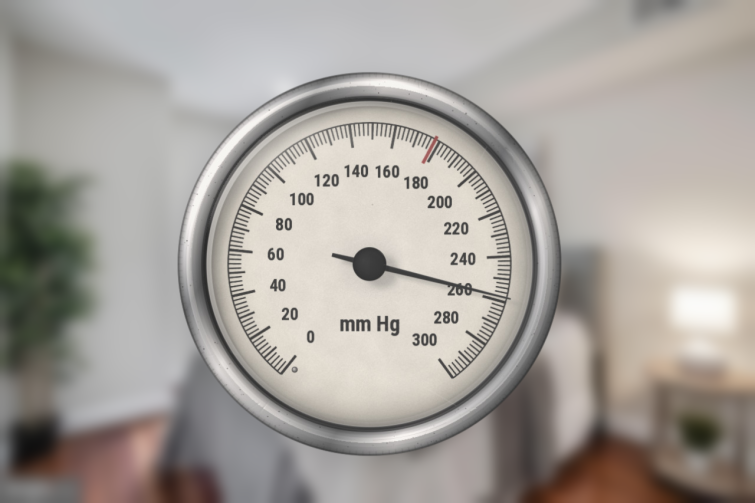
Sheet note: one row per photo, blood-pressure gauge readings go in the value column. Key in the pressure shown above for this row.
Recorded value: 258 mmHg
